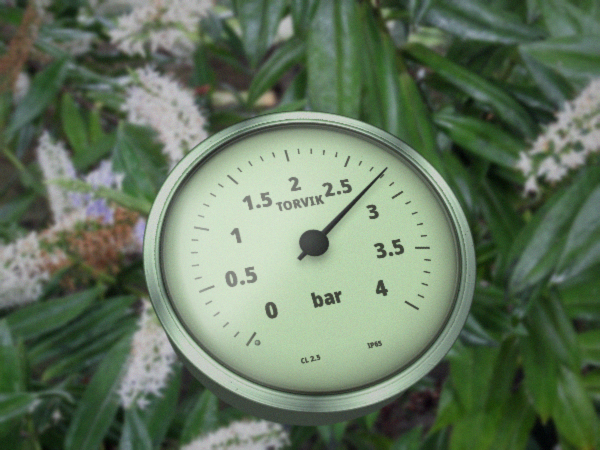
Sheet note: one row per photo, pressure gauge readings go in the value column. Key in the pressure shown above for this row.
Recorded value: 2.8 bar
